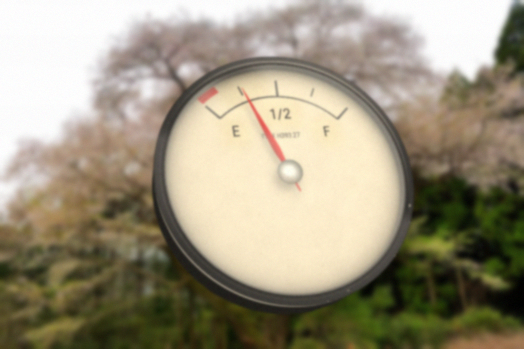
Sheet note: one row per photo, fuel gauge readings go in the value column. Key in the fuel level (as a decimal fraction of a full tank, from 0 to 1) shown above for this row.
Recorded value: 0.25
